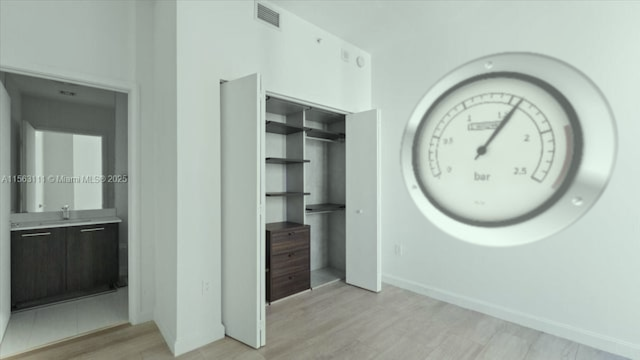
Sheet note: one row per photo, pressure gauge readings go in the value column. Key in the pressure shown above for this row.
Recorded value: 1.6 bar
